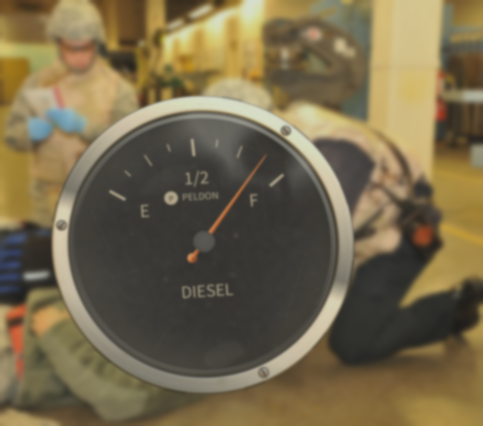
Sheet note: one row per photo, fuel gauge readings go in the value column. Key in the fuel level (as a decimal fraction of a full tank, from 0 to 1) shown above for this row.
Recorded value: 0.875
